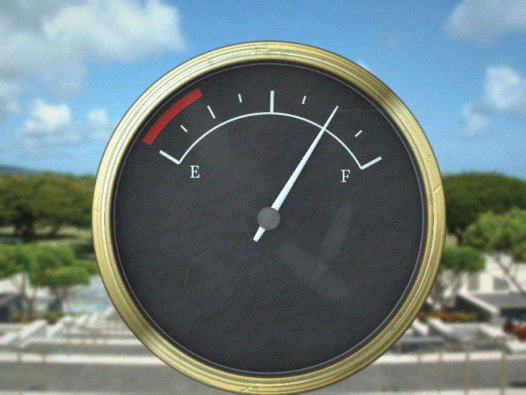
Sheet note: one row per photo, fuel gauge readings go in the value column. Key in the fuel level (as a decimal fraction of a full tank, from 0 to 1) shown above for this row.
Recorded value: 0.75
